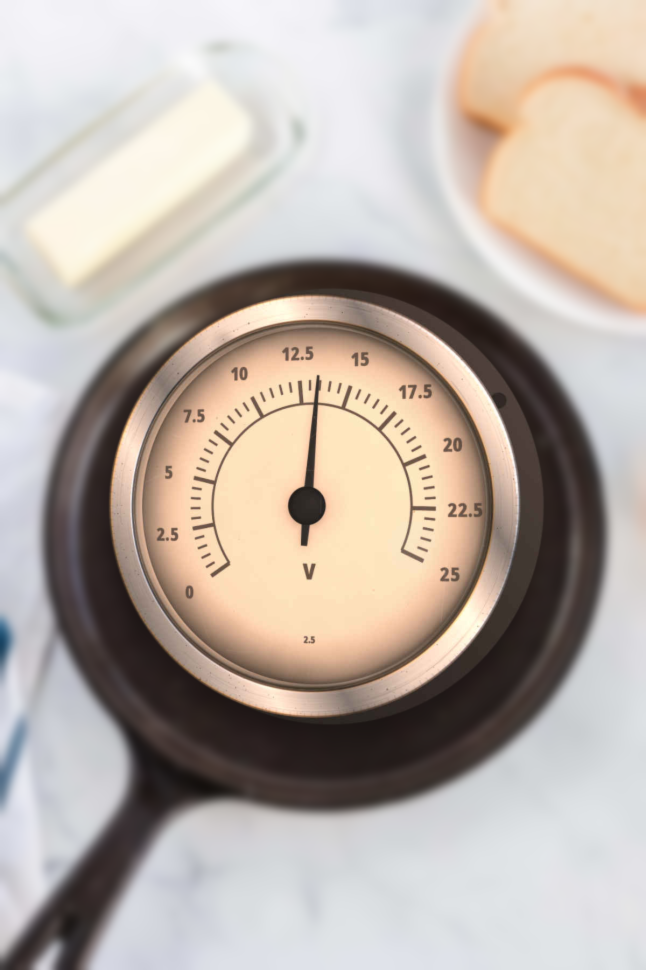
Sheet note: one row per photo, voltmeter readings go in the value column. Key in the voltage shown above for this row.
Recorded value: 13.5 V
